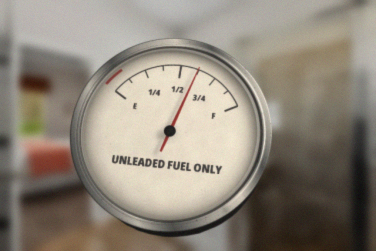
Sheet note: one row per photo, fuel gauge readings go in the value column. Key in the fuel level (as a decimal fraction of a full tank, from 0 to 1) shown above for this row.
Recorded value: 0.625
